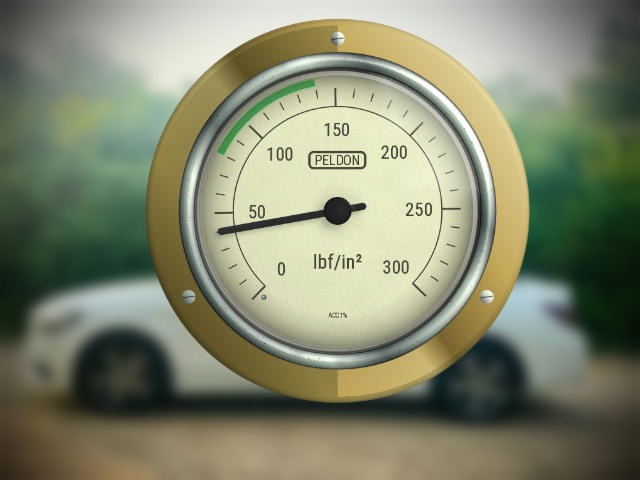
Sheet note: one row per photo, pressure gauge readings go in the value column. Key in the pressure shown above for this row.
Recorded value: 40 psi
